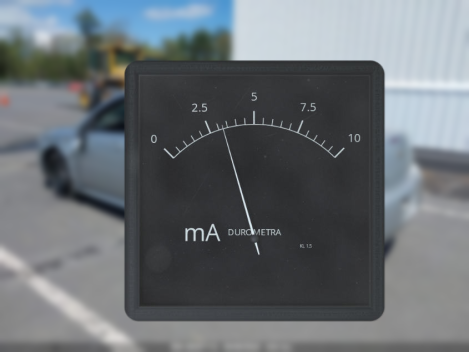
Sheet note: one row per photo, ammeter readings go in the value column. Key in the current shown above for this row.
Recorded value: 3.25 mA
